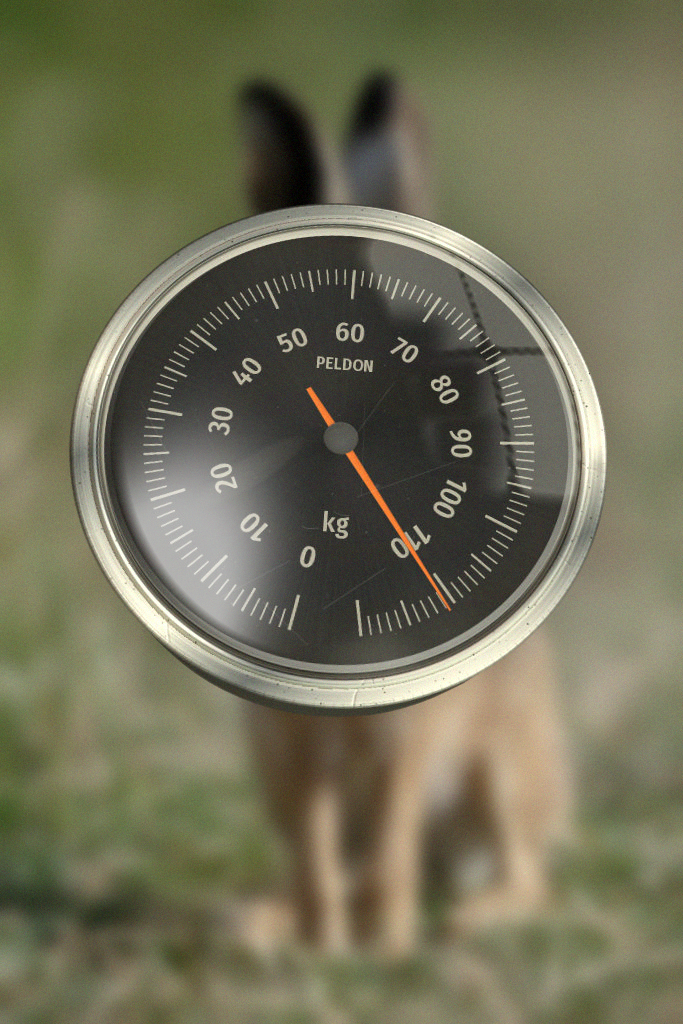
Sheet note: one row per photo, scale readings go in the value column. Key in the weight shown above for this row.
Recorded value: 111 kg
